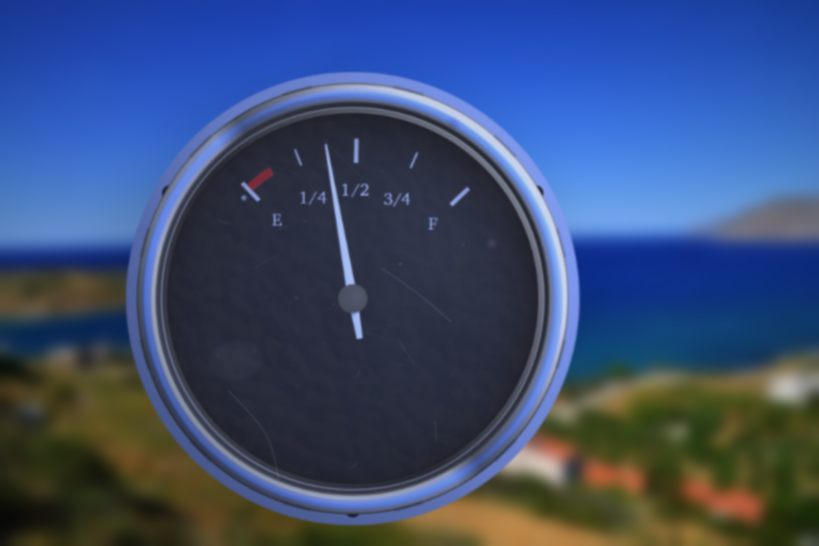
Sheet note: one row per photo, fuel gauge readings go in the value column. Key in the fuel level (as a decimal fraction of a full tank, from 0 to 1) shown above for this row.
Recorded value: 0.375
